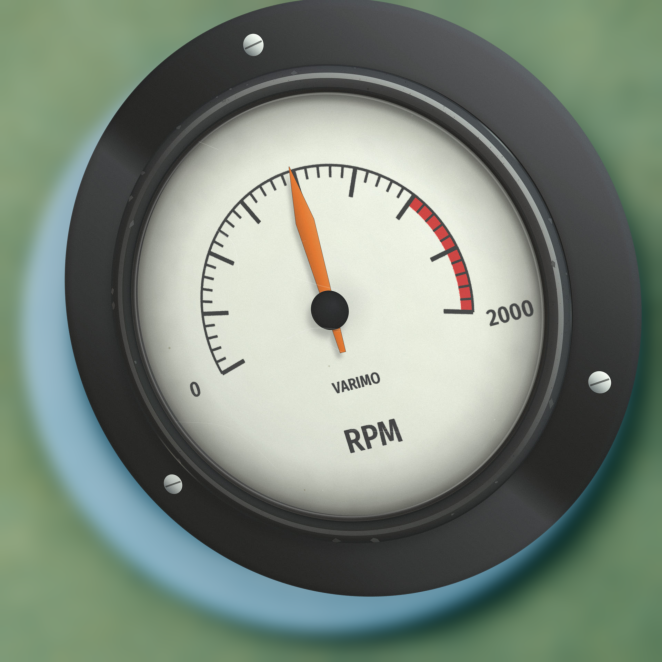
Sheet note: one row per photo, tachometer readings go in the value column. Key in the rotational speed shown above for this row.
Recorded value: 1000 rpm
